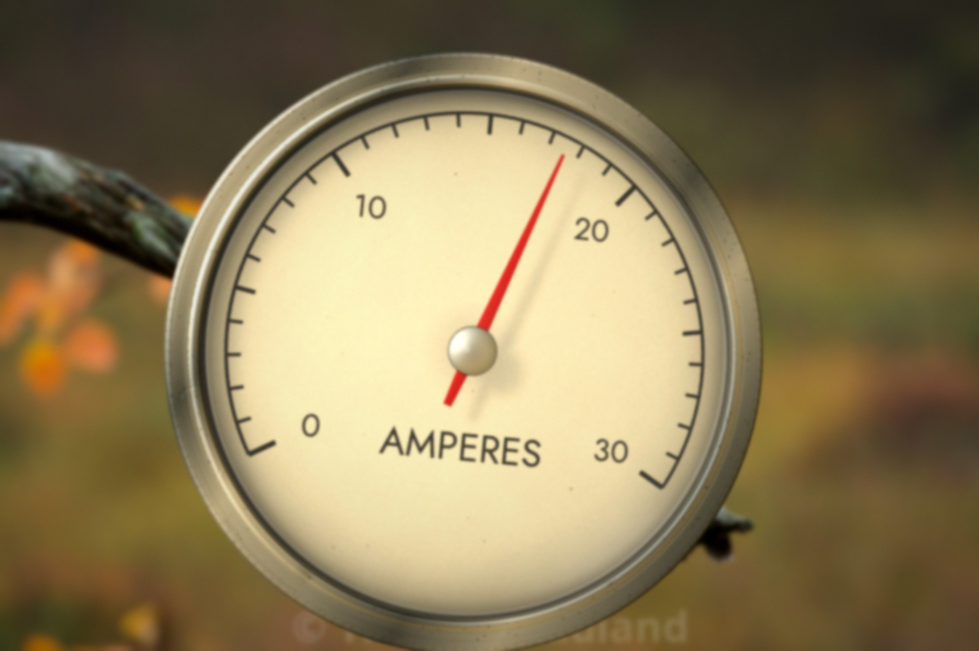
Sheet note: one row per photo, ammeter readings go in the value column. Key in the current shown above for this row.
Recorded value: 17.5 A
